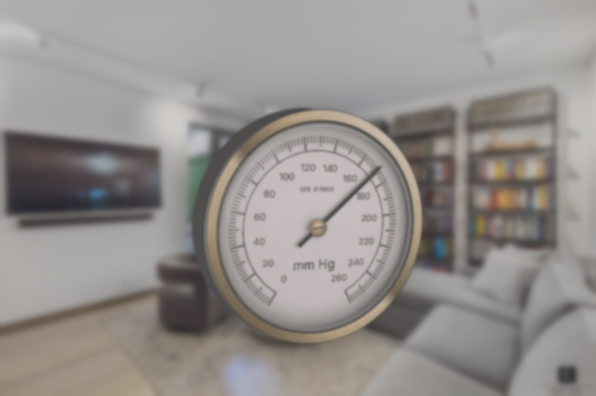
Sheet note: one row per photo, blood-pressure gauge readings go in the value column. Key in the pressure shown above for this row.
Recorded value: 170 mmHg
